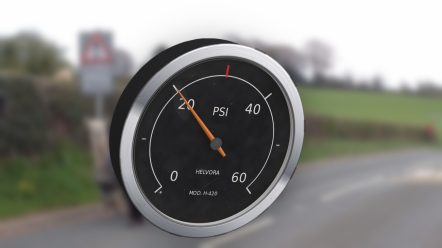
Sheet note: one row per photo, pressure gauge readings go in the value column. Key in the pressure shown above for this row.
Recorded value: 20 psi
